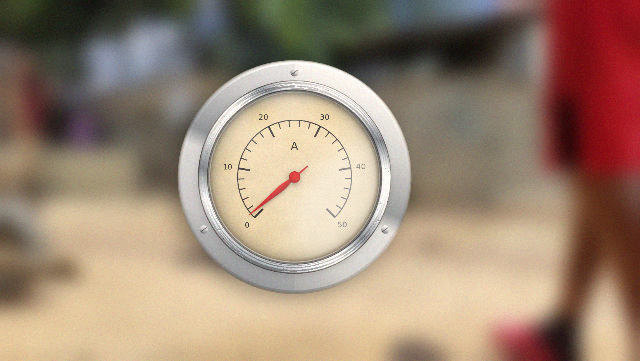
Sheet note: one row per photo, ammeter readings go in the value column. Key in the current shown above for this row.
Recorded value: 1 A
